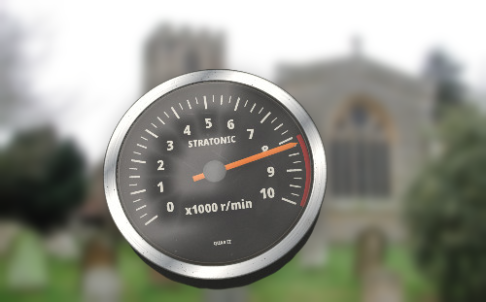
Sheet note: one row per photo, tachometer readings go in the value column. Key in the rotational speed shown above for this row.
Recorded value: 8250 rpm
